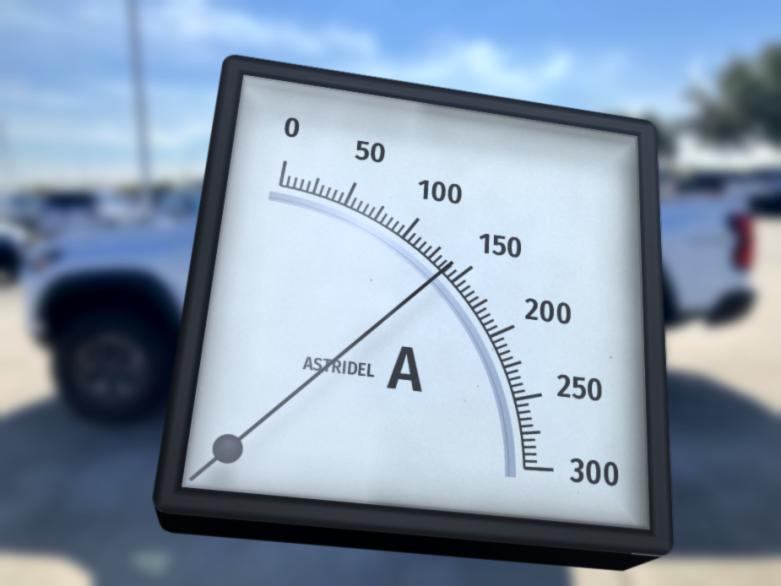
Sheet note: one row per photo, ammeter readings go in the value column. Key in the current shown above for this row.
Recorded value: 140 A
